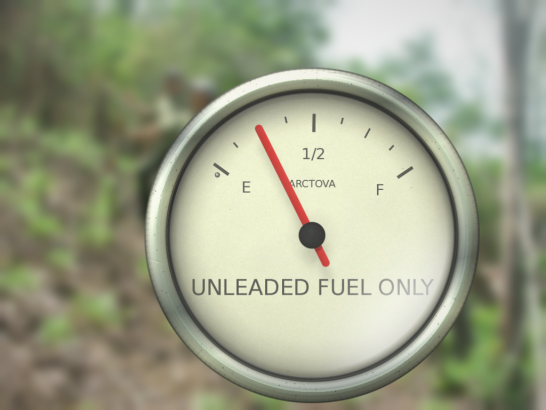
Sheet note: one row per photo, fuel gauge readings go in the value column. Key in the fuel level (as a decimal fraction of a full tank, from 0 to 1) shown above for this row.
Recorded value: 0.25
